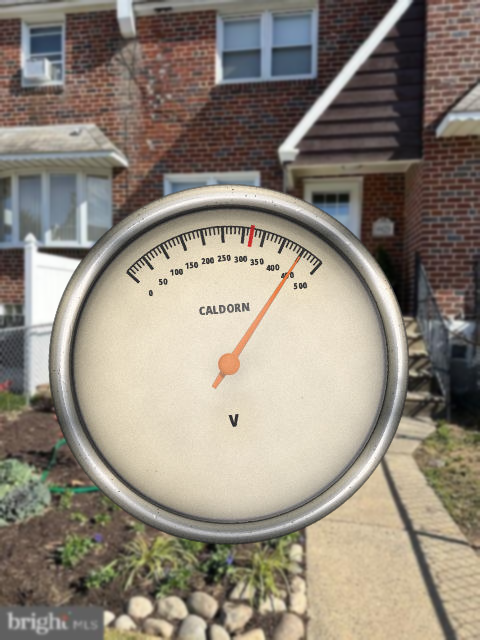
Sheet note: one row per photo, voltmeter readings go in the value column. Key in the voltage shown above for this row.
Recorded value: 450 V
